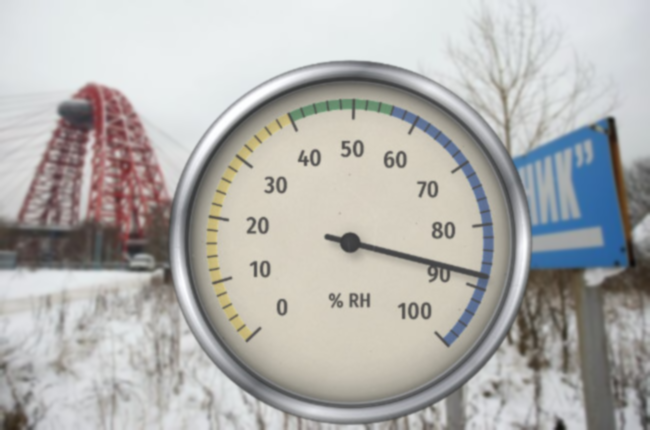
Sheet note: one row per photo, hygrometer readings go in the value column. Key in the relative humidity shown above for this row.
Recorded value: 88 %
